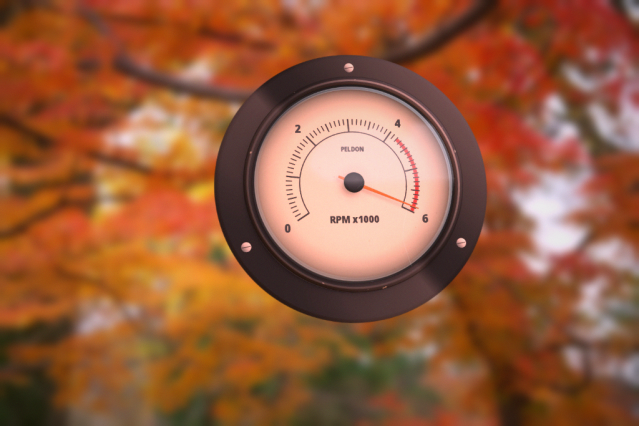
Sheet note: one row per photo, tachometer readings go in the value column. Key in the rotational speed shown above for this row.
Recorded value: 5900 rpm
